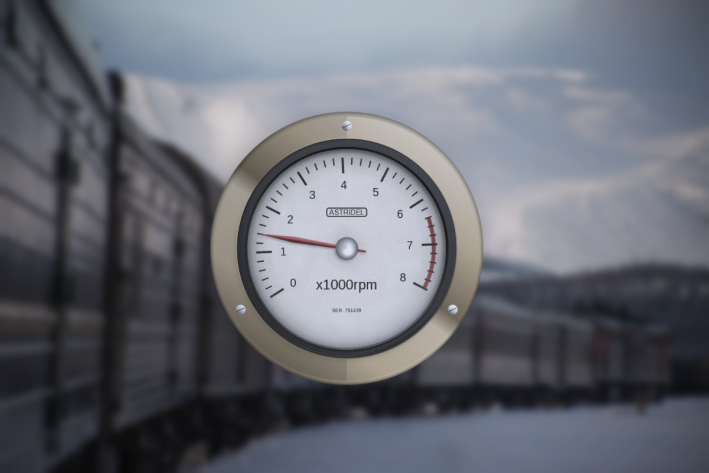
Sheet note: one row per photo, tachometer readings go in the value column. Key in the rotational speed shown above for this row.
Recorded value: 1400 rpm
